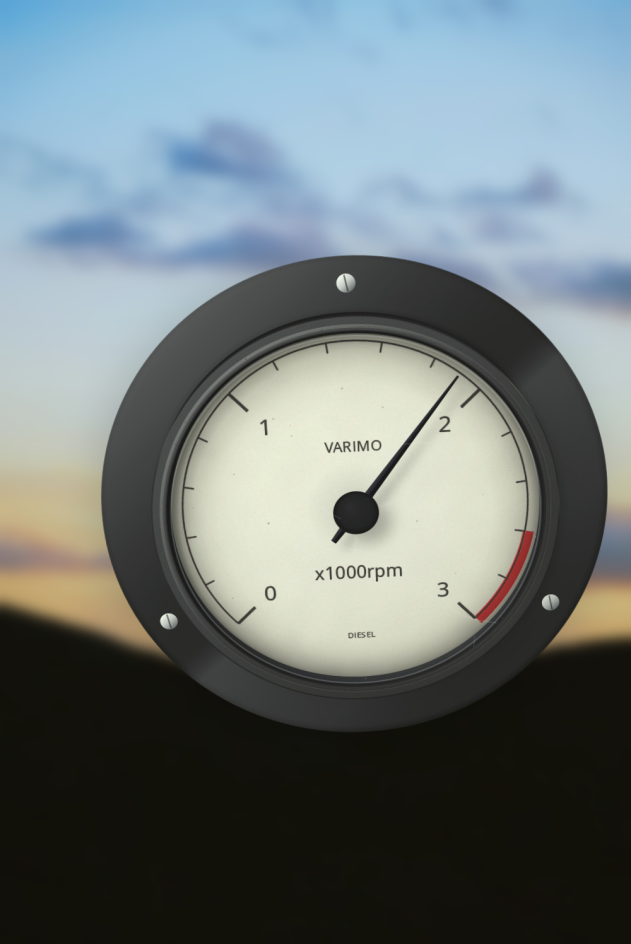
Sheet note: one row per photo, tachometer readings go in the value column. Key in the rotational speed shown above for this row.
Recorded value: 1900 rpm
